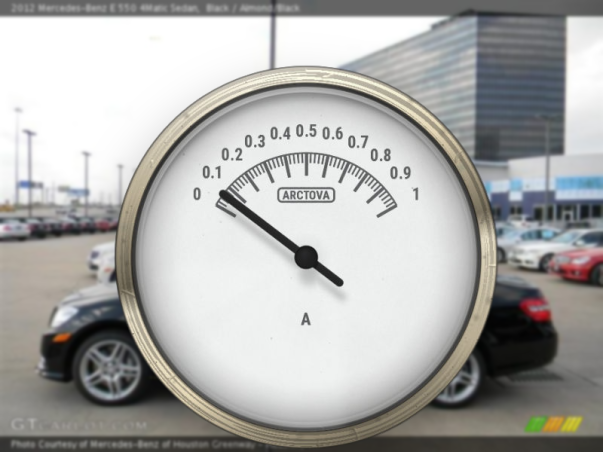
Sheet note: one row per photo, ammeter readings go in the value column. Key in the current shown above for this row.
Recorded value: 0.06 A
